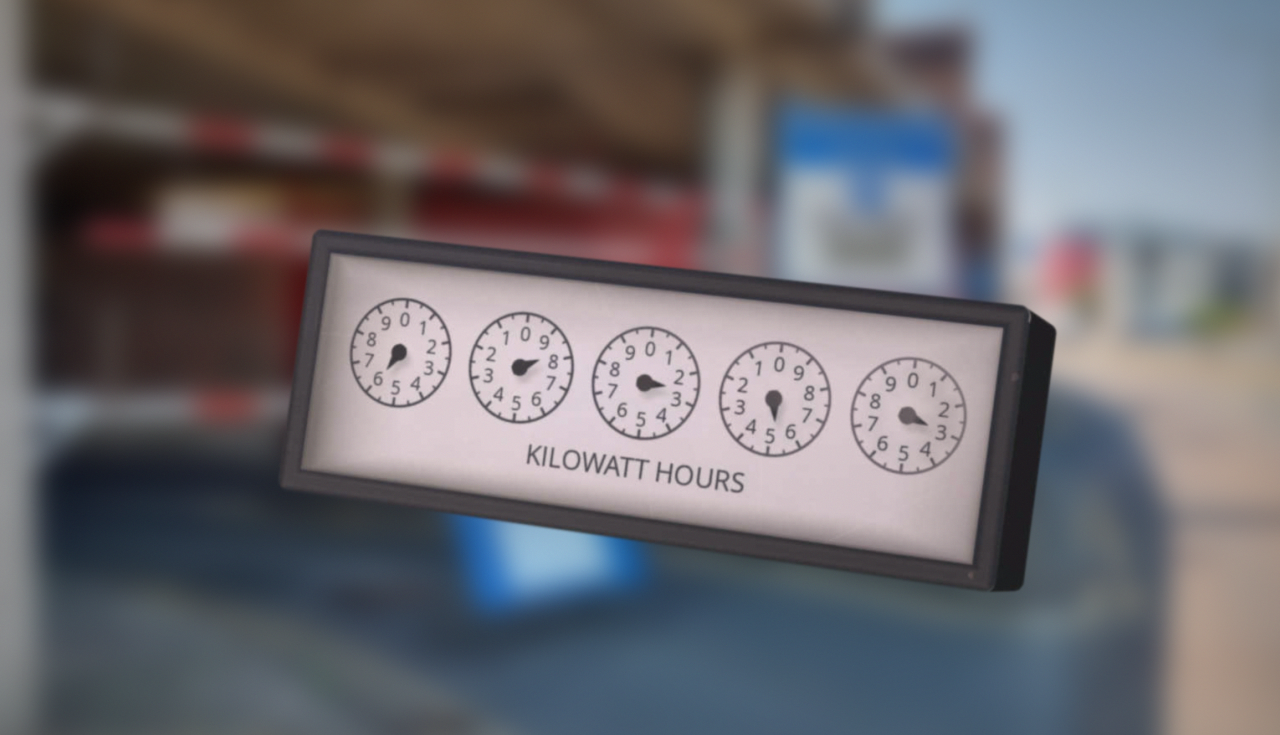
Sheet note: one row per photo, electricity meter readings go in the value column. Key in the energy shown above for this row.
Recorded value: 58253 kWh
